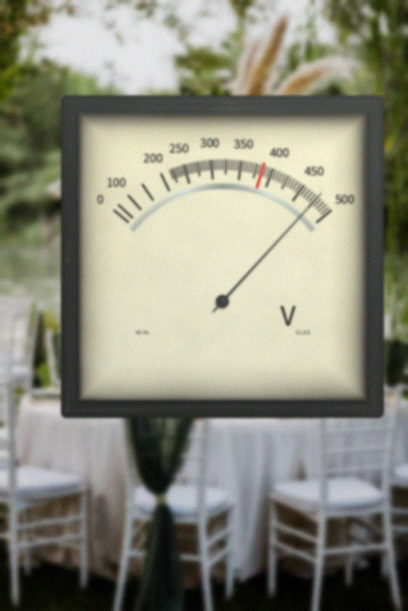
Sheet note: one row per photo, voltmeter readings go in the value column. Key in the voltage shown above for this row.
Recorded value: 475 V
